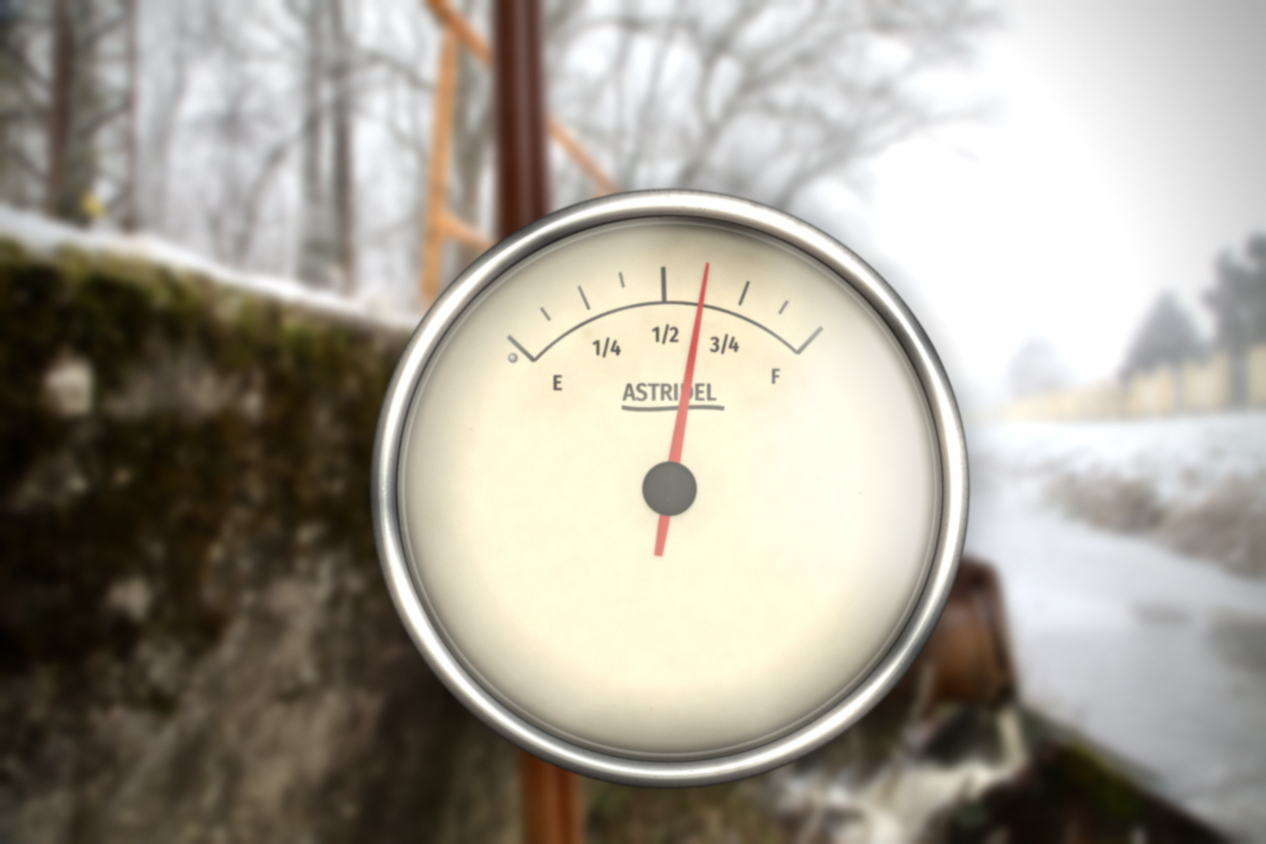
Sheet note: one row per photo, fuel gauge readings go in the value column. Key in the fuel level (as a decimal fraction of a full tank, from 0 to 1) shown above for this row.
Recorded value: 0.625
